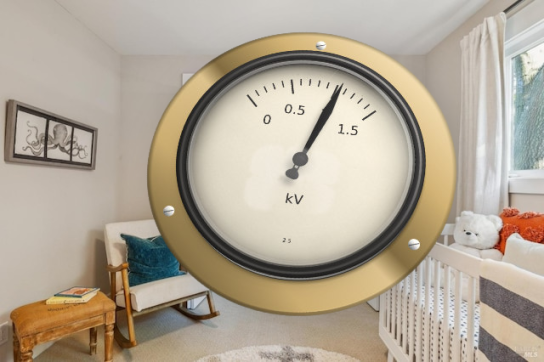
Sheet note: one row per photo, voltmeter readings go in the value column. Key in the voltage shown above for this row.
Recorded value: 1.05 kV
